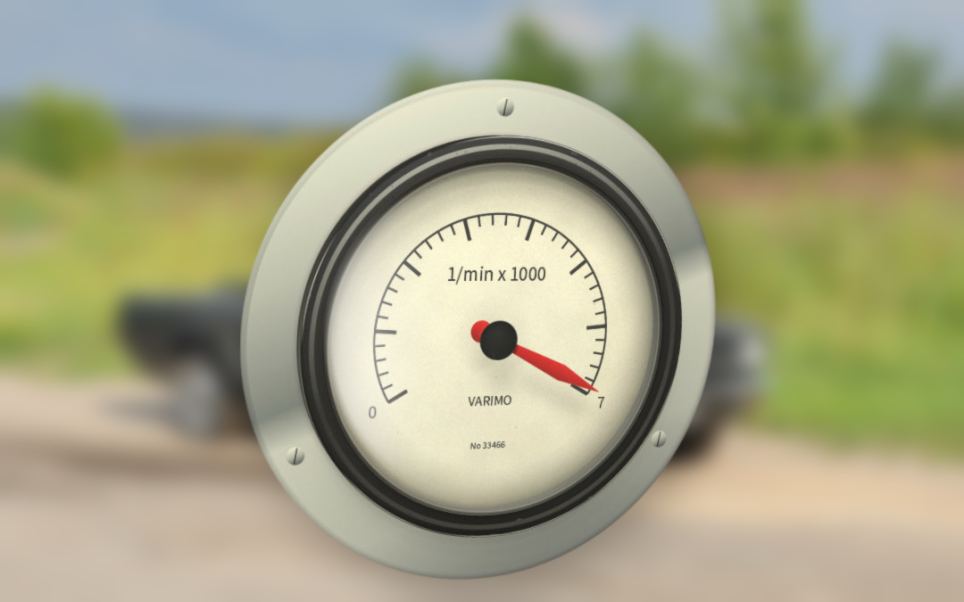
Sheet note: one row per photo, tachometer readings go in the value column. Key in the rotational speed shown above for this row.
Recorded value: 6900 rpm
